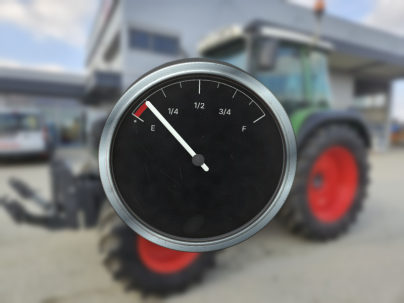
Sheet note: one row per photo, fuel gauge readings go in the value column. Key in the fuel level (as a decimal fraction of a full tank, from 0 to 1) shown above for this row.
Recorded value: 0.125
